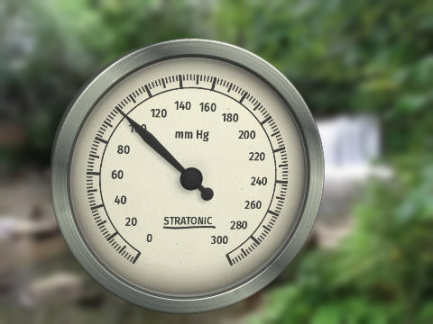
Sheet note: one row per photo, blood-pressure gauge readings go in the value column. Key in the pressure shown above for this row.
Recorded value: 100 mmHg
